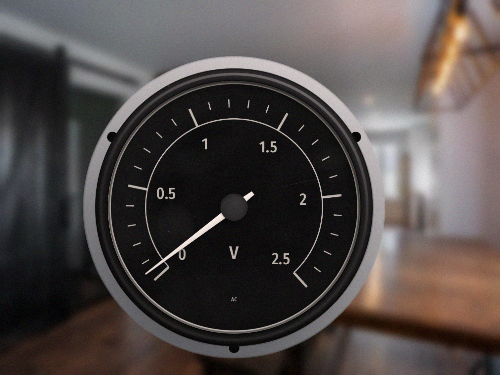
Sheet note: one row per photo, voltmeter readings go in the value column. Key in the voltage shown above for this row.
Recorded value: 0.05 V
